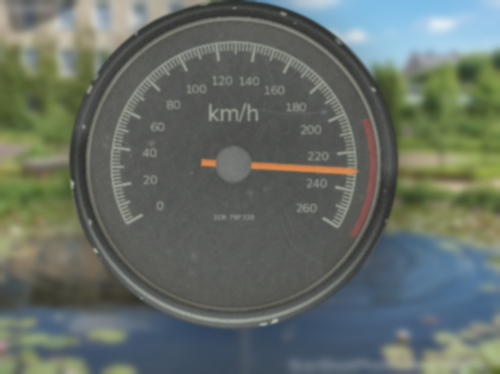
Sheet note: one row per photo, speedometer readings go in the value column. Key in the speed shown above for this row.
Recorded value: 230 km/h
